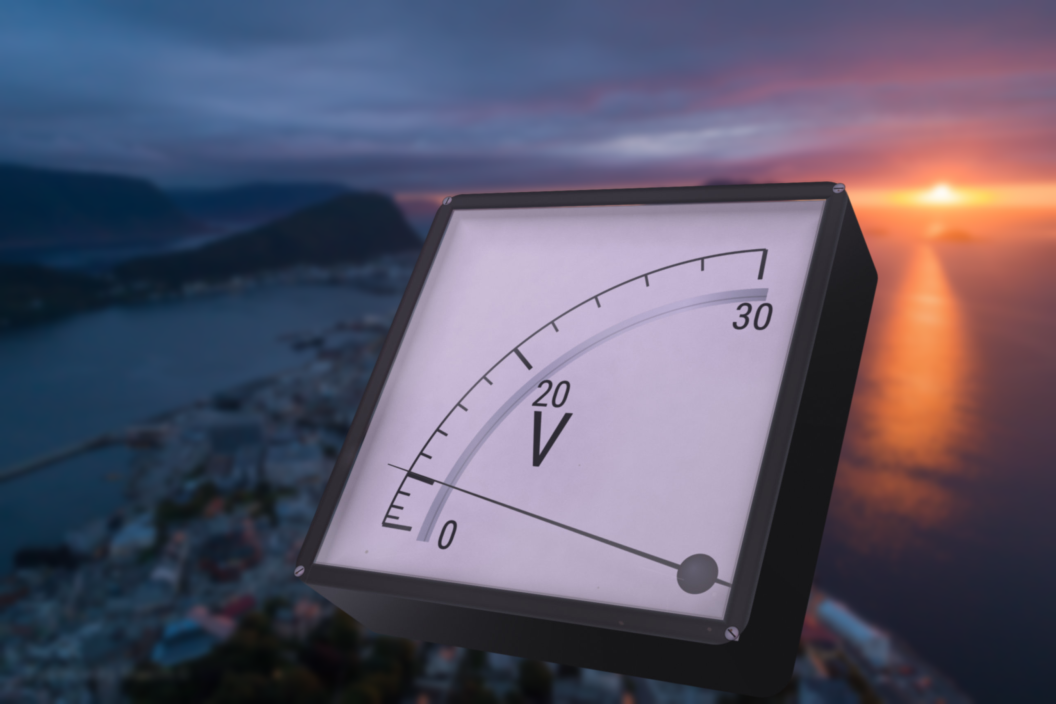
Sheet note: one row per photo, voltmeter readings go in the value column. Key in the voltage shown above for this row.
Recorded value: 10 V
